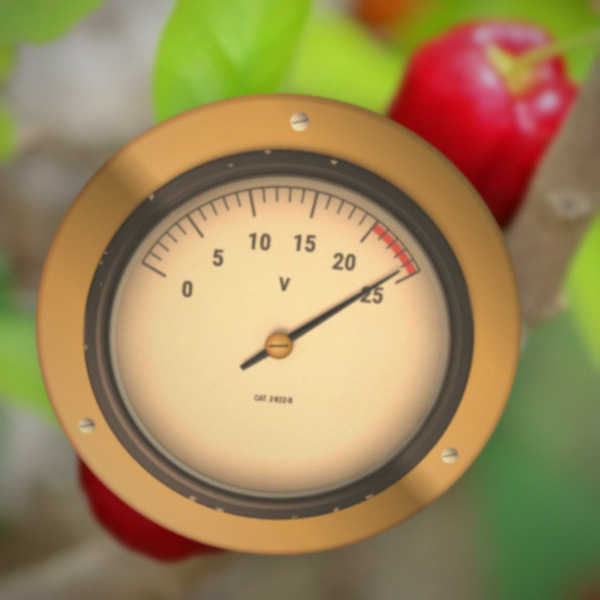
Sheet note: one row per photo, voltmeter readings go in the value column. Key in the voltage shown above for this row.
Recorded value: 24 V
